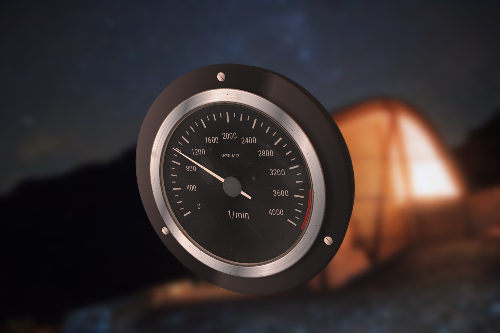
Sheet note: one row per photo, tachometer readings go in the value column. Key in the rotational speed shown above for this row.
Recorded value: 1000 rpm
